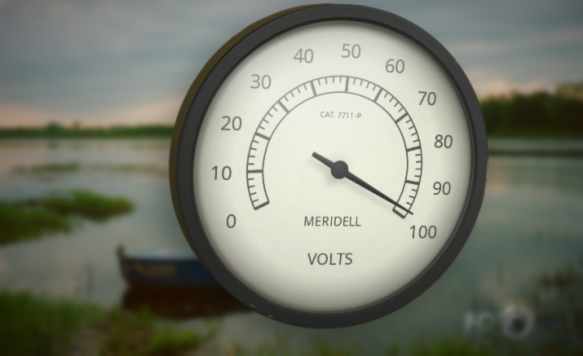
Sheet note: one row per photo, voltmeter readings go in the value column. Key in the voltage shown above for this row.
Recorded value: 98 V
